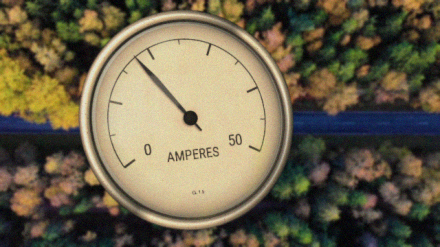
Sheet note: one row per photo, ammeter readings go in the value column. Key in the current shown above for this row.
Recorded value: 17.5 A
